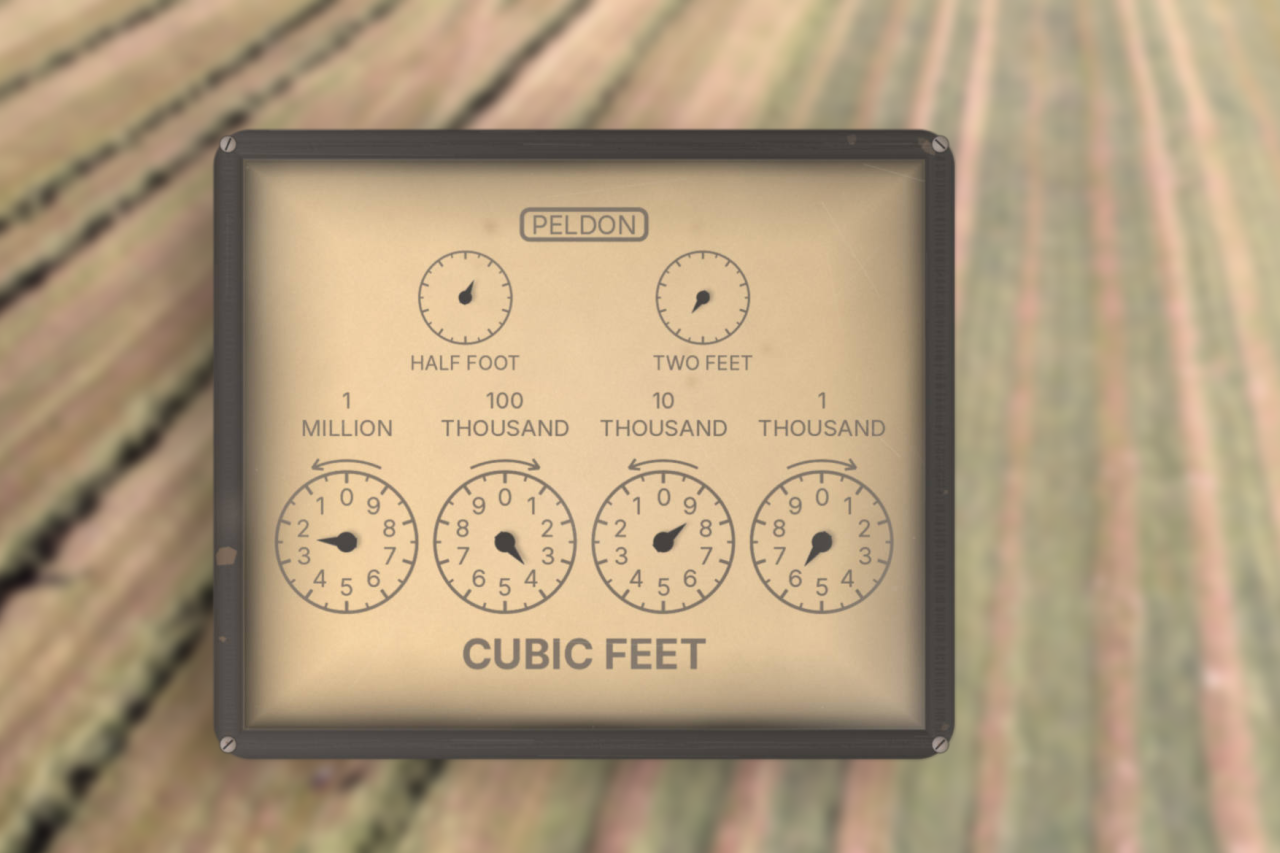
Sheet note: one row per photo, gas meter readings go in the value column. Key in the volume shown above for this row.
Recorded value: 238600 ft³
